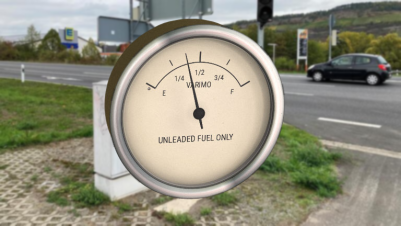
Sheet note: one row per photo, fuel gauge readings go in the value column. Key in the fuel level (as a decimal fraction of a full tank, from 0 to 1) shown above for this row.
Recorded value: 0.375
